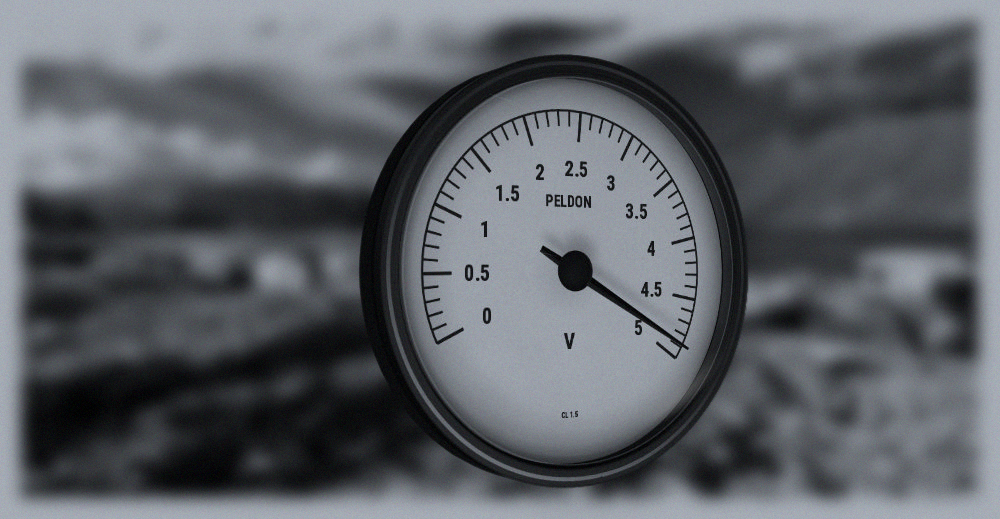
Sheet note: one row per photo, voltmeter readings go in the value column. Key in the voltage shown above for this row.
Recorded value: 4.9 V
